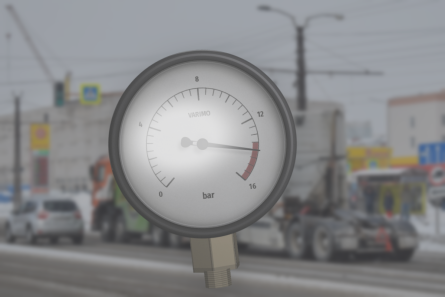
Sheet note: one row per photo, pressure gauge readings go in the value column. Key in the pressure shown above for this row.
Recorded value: 14 bar
